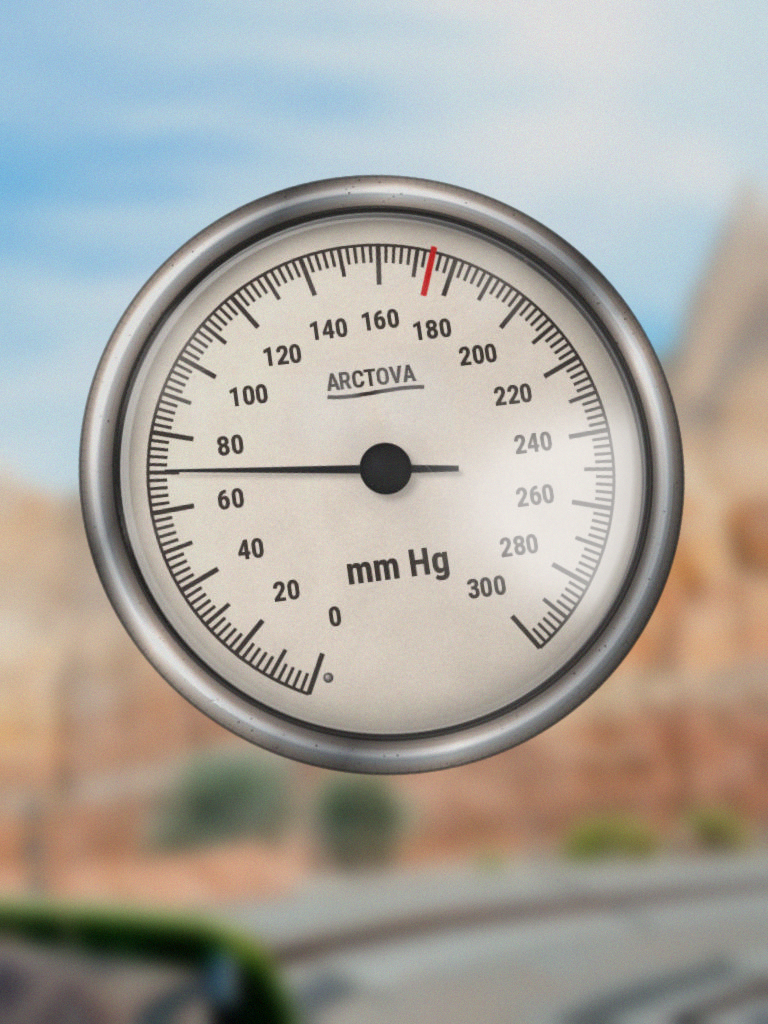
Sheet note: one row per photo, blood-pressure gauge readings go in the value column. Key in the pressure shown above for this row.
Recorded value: 70 mmHg
